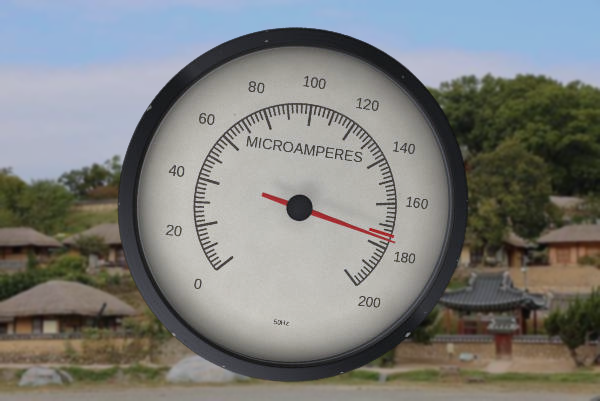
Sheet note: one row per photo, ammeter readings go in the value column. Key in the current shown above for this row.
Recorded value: 176 µA
